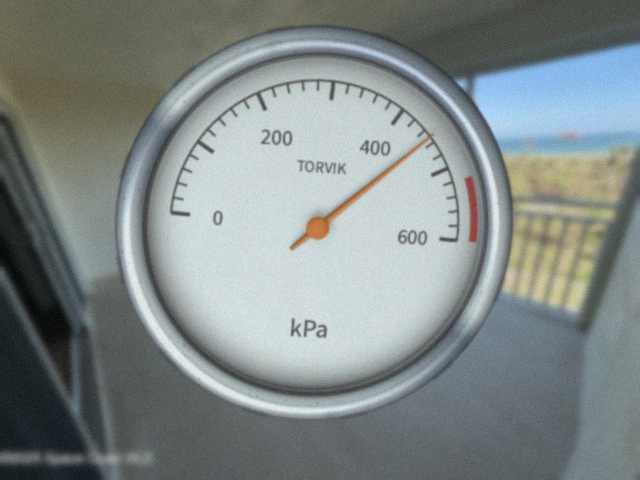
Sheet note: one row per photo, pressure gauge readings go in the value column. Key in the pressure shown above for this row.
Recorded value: 450 kPa
